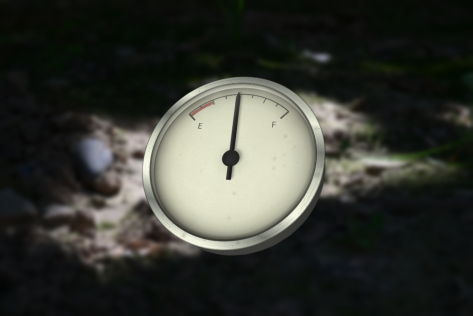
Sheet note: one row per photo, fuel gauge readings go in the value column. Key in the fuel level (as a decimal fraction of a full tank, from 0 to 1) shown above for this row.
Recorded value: 0.5
